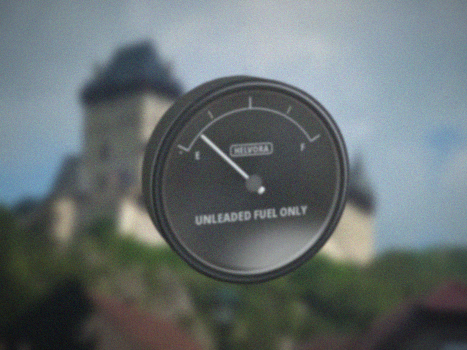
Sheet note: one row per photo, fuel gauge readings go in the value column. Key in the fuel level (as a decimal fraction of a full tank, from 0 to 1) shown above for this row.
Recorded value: 0.125
